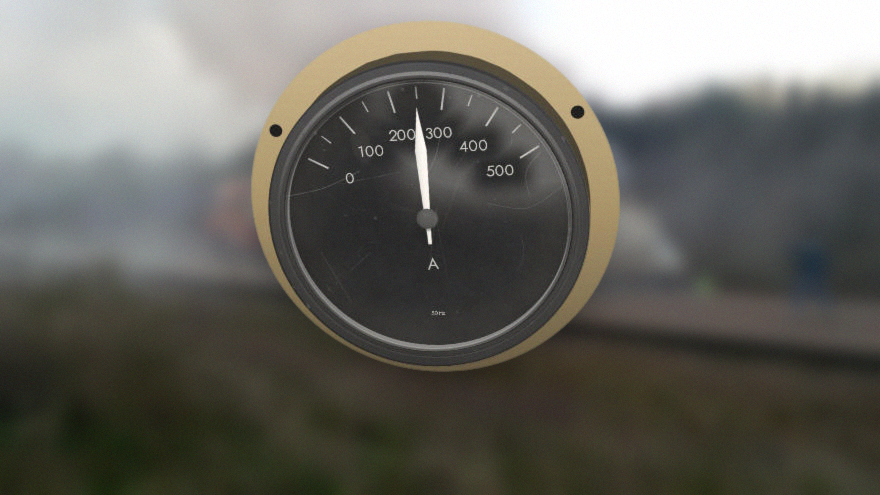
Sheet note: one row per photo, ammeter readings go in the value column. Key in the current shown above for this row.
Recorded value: 250 A
